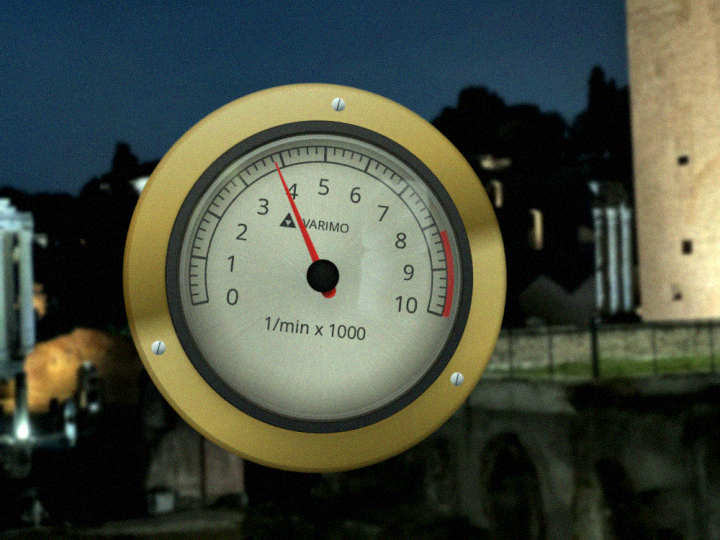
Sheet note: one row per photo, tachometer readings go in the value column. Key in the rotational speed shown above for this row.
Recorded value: 3800 rpm
